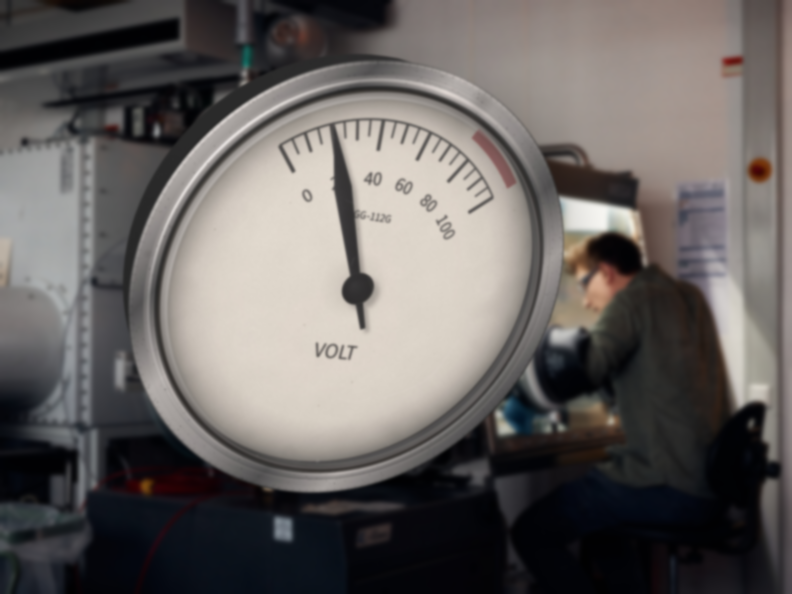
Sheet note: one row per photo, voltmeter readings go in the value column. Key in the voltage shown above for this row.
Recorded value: 20 V
